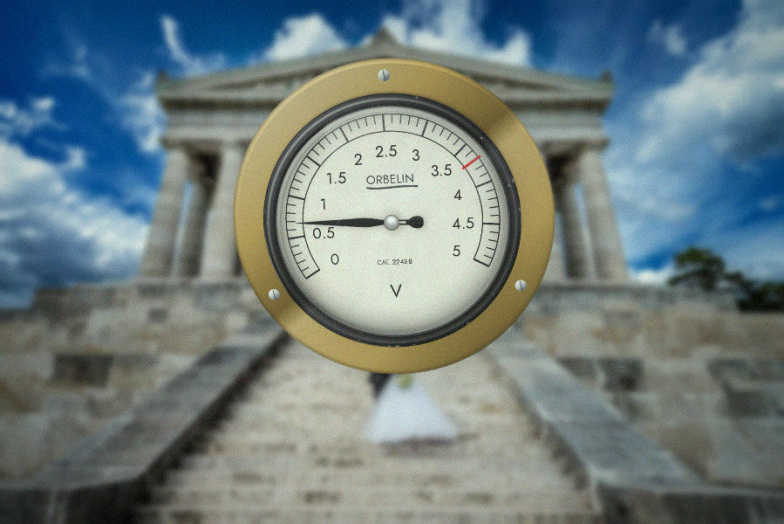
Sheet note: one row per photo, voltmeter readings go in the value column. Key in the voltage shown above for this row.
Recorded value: 0.7 V
